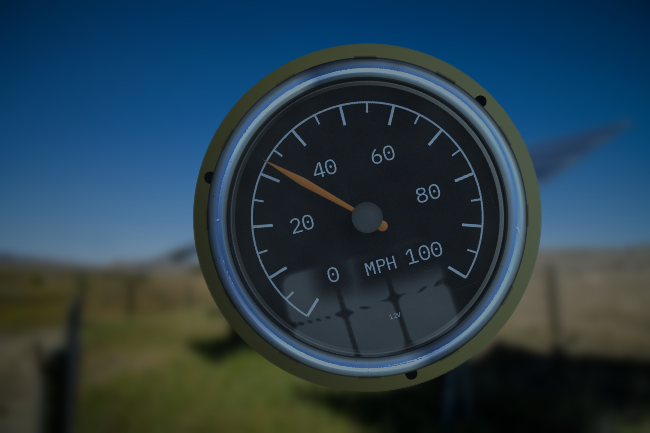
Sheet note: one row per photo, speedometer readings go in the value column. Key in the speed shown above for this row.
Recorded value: 32.5 mph
